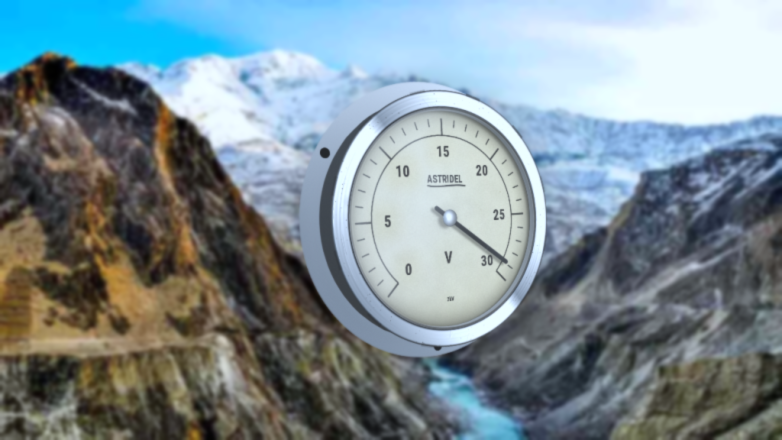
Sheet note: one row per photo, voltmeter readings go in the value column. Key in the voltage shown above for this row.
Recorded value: 29 V
